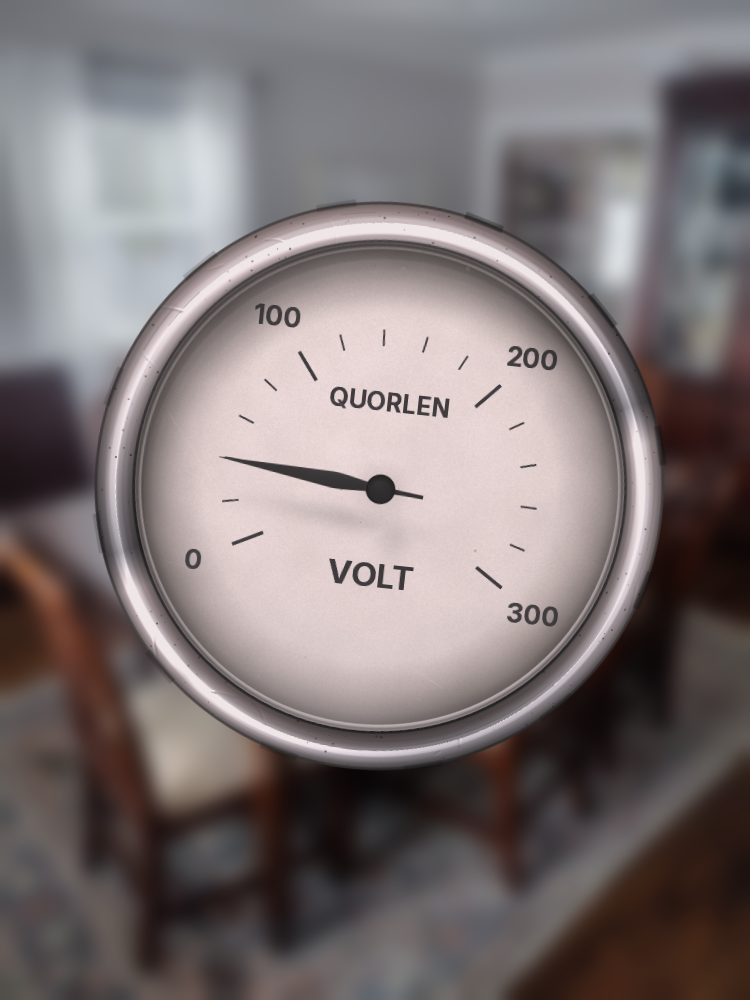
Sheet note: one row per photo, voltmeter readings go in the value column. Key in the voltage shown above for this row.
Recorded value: 40 V
